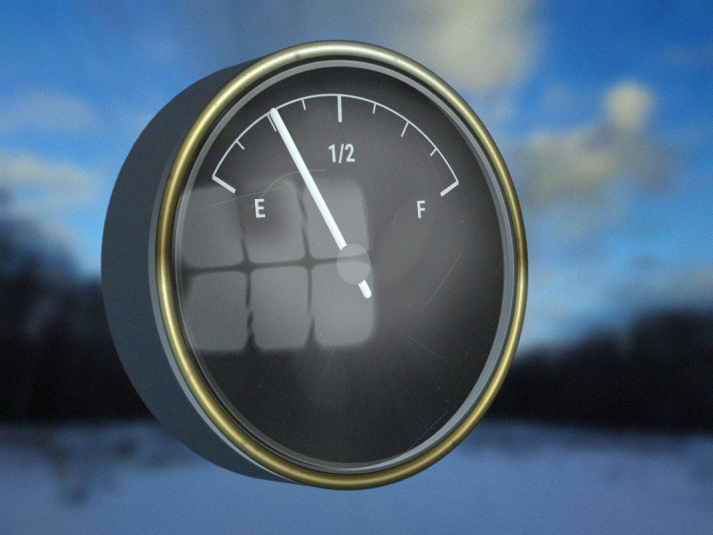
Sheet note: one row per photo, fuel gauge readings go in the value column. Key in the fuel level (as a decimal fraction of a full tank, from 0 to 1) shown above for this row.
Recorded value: 0.25
